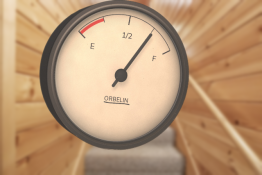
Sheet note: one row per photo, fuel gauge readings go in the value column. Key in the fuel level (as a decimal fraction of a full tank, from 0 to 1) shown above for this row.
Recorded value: 0.75
